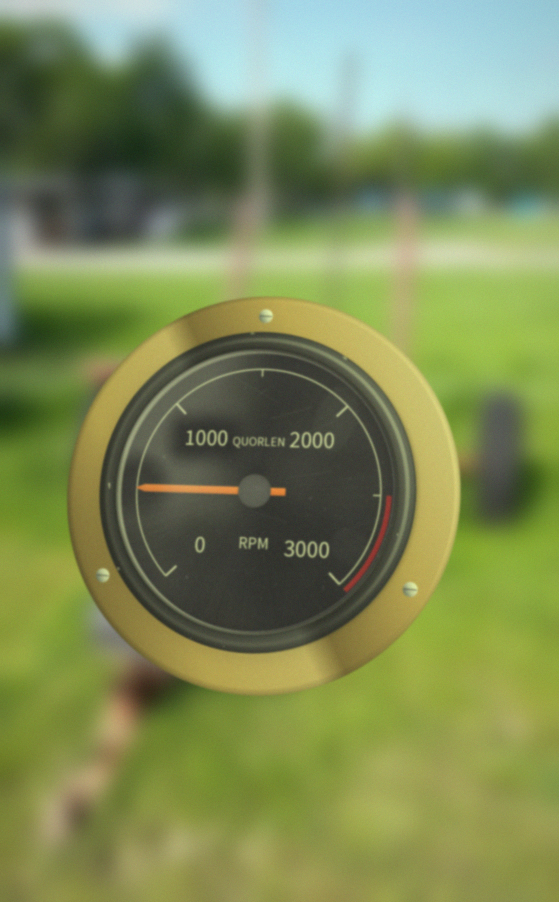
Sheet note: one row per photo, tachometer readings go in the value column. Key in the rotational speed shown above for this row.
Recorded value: 500 rpm
